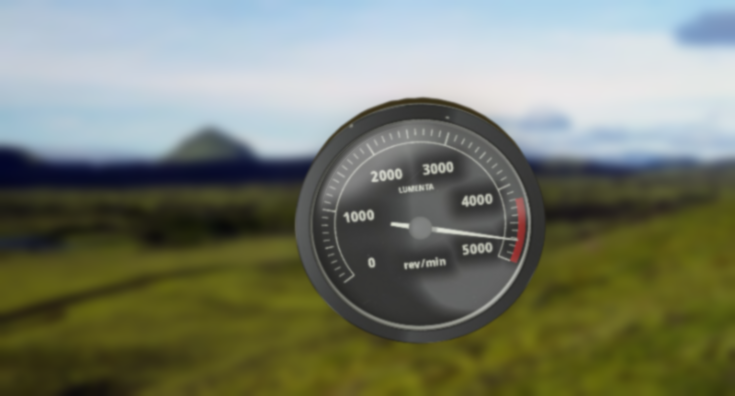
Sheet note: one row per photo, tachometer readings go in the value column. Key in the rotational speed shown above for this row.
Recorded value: 4700 rpm
